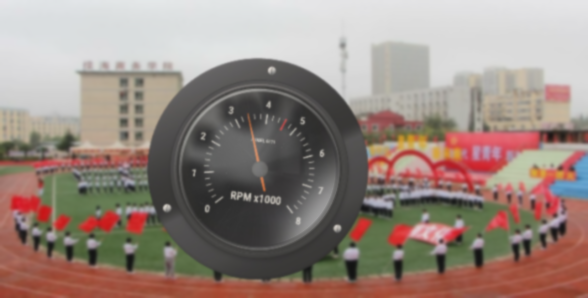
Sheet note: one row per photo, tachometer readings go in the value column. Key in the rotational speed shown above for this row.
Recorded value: 3400 rpm
